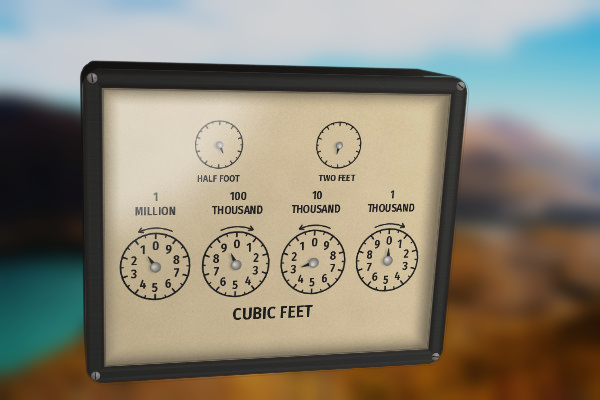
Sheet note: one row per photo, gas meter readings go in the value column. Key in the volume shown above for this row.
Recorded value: 93000 ft³
